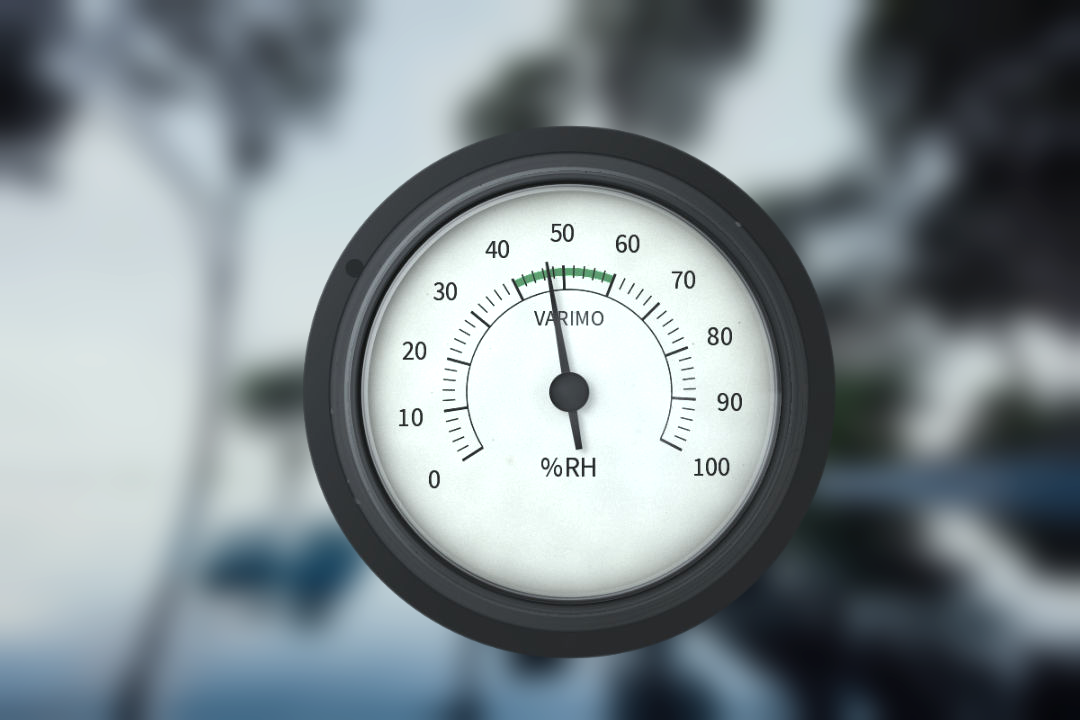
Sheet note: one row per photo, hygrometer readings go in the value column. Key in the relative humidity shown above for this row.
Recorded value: 47 %
